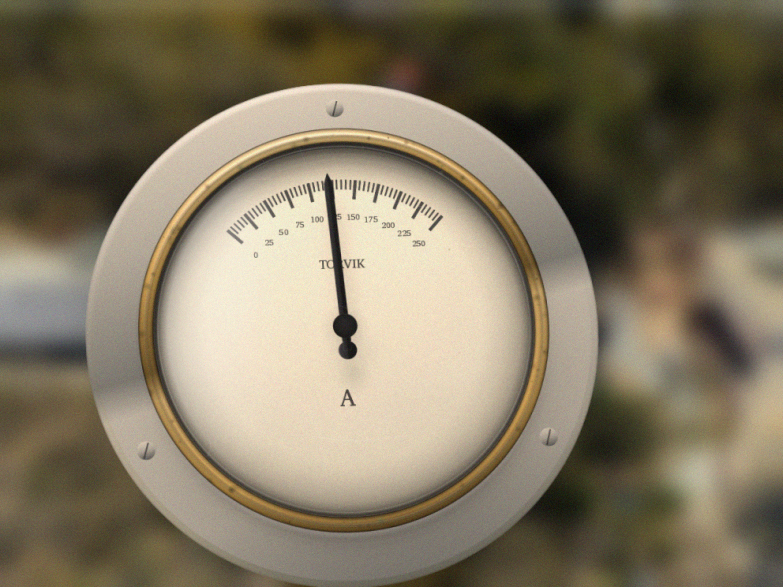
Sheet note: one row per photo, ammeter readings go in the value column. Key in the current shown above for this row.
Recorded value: 120 A
